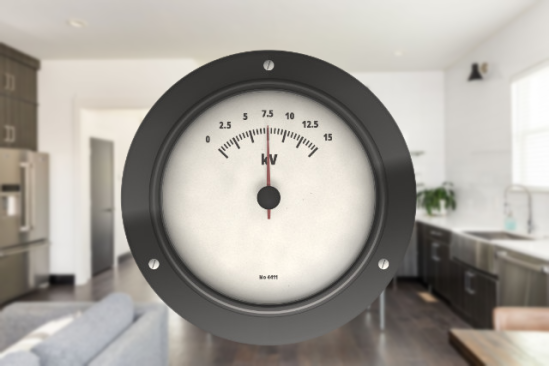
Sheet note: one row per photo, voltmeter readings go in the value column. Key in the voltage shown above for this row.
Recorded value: 7.5 kV
